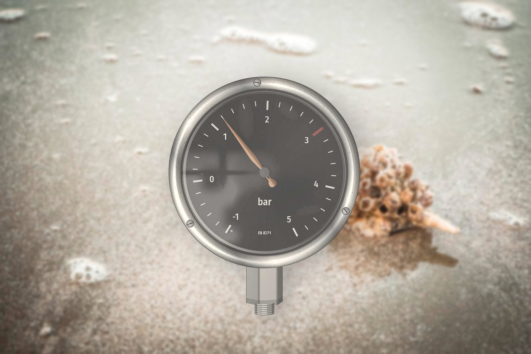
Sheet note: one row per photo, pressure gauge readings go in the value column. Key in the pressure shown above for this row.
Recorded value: 1.2 bar
